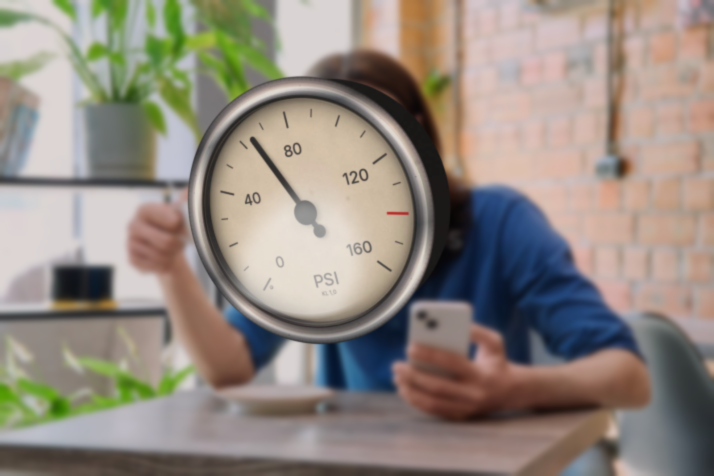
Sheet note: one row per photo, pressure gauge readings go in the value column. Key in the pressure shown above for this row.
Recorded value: 65 psi
